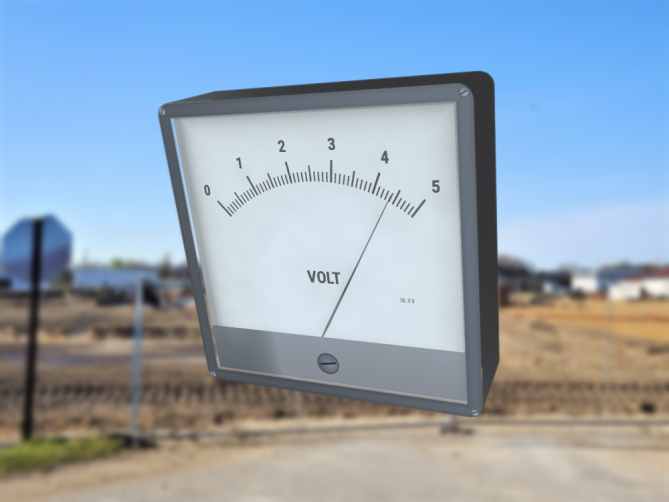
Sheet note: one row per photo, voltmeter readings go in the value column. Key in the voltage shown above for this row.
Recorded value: 4.4 V
